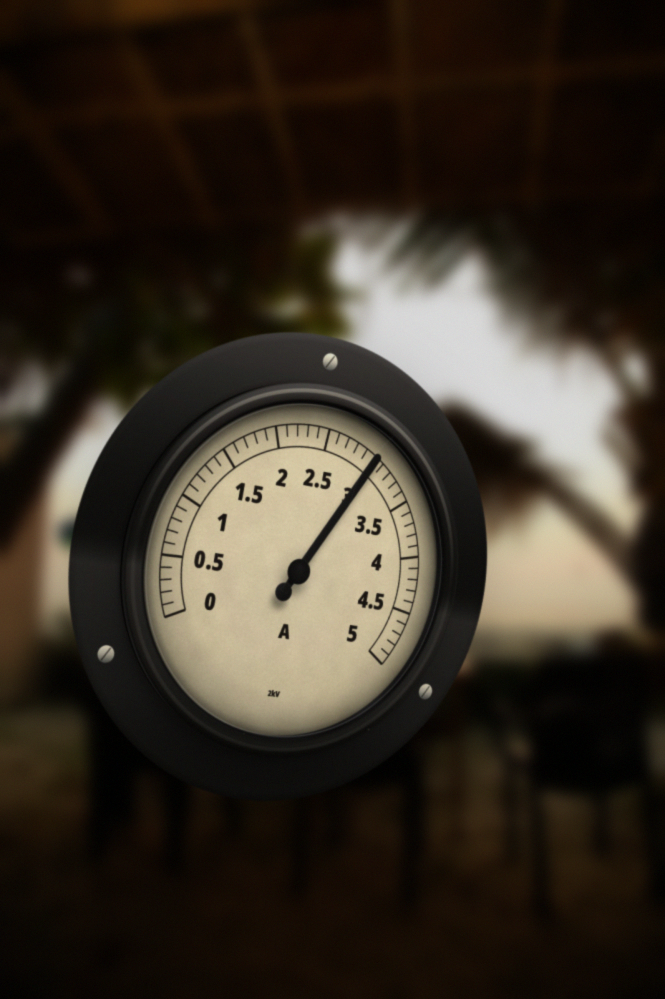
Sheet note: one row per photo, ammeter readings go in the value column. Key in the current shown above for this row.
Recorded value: 3 A
